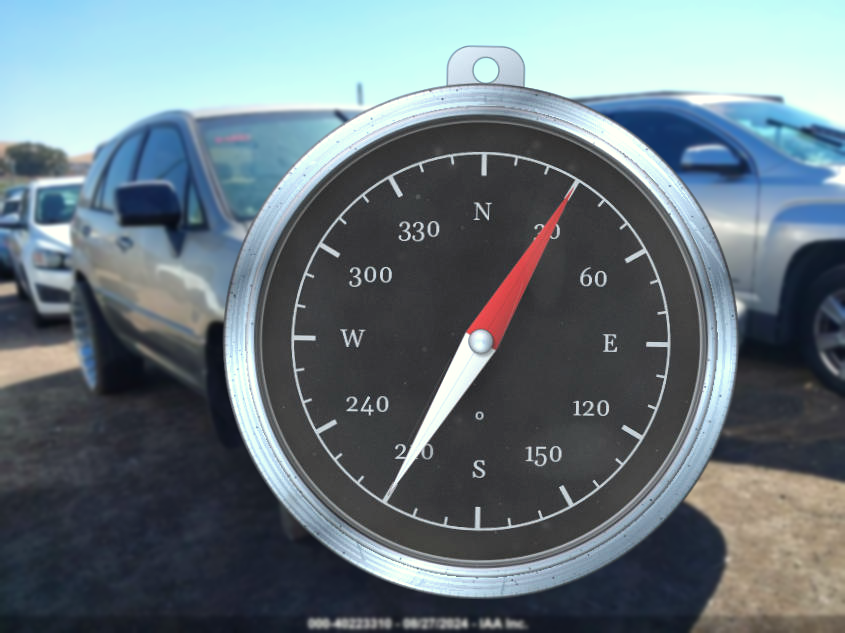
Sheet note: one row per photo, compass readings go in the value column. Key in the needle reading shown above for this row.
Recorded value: 30 °
